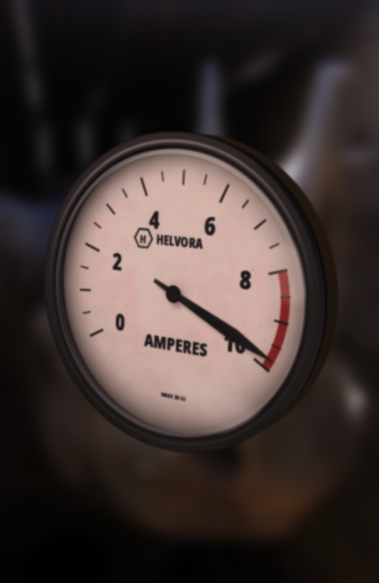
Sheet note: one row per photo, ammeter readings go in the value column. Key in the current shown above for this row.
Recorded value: 9.75 A
